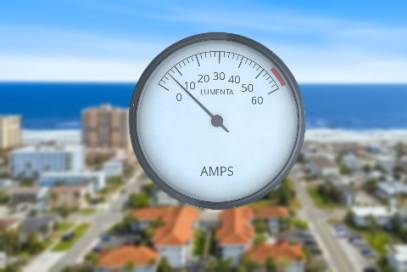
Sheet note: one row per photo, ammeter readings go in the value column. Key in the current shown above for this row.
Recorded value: 6 A
